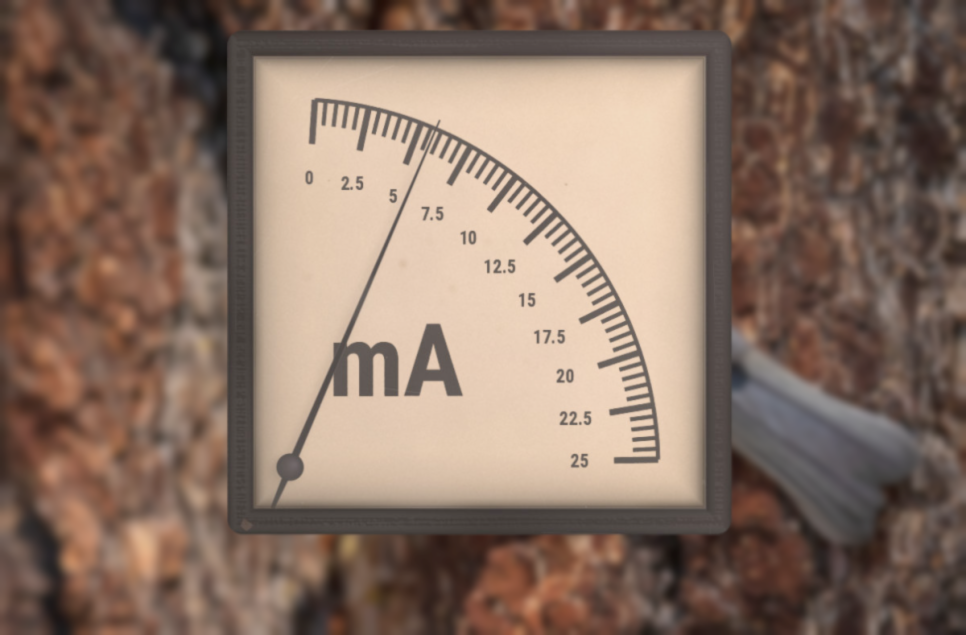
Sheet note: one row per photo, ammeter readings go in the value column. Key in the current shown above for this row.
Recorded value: 5.75 mA
